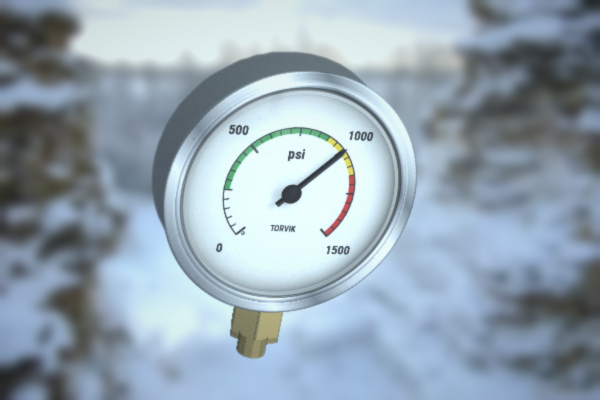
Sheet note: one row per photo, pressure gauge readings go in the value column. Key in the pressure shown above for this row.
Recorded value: 1000 psi
